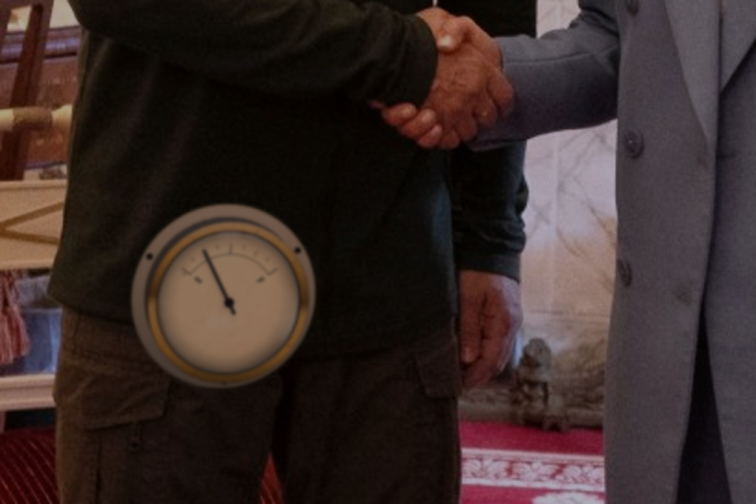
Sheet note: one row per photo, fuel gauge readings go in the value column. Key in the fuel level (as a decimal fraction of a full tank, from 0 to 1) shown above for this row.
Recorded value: 0.25
